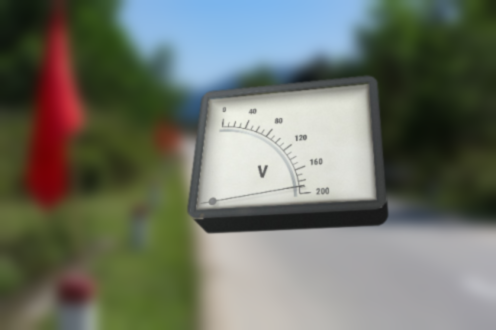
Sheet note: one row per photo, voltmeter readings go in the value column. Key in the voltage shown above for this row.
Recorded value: 190 V
